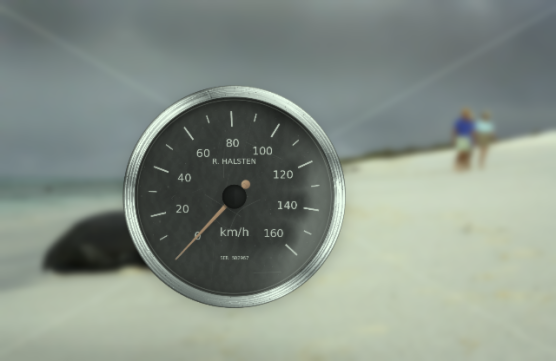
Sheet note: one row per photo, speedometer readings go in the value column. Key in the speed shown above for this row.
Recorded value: 0 km/h
